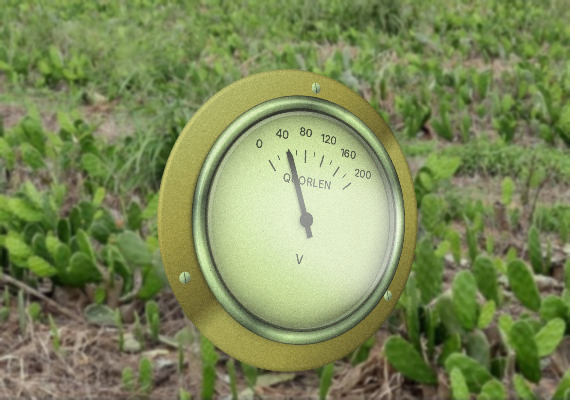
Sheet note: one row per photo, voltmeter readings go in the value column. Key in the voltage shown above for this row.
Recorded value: 40 V
